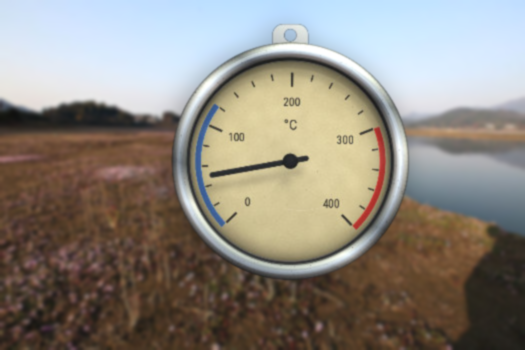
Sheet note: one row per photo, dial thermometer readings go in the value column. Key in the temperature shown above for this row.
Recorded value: 50 °C
